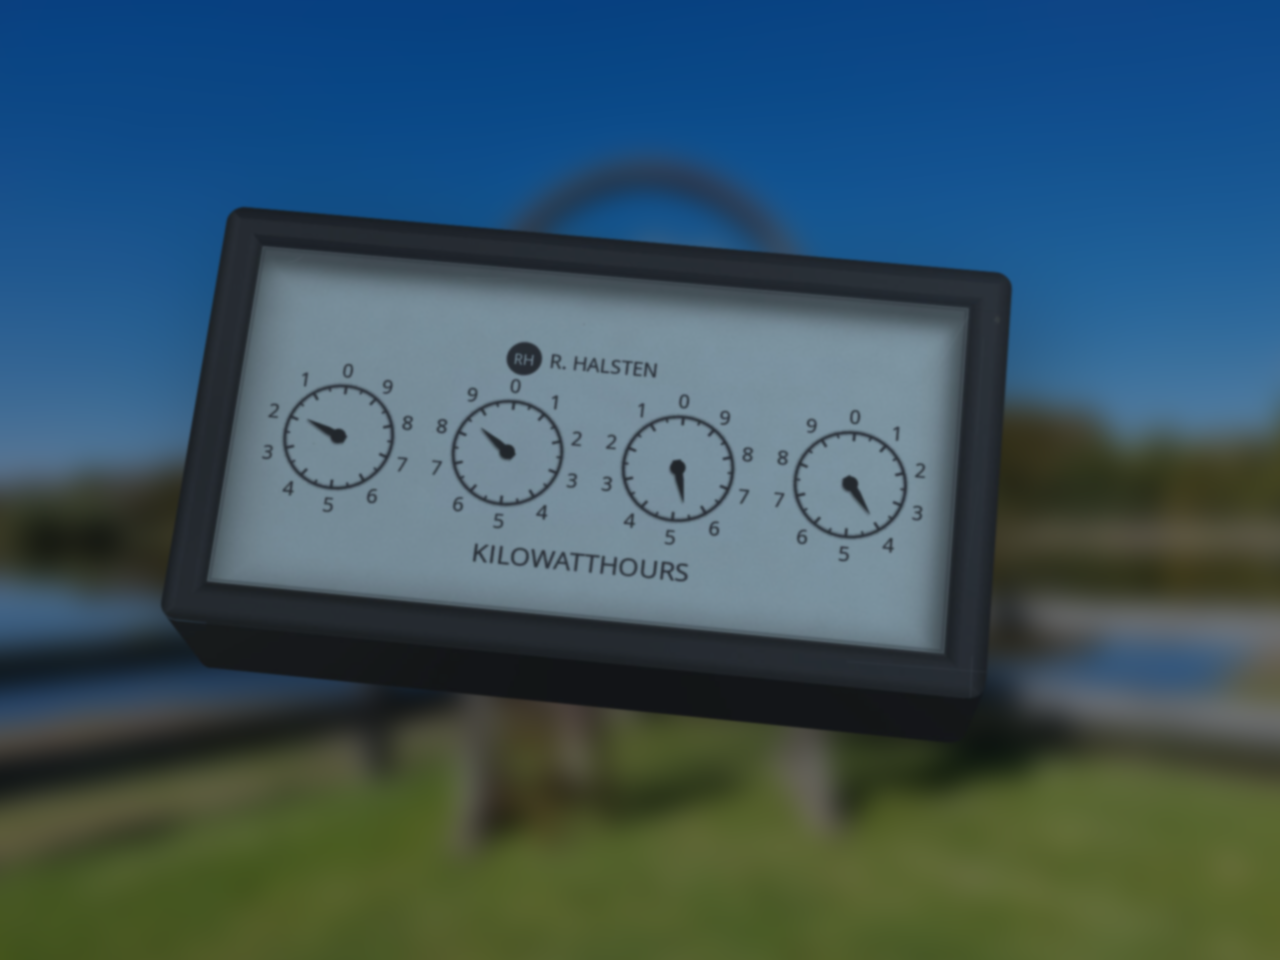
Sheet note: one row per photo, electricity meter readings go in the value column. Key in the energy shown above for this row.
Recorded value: 1854 kWh
